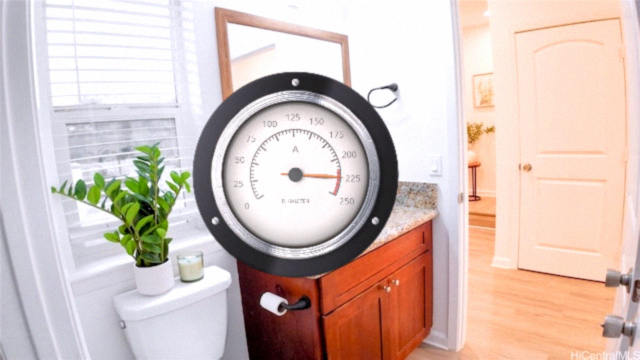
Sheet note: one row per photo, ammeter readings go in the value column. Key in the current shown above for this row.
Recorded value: 225 A
